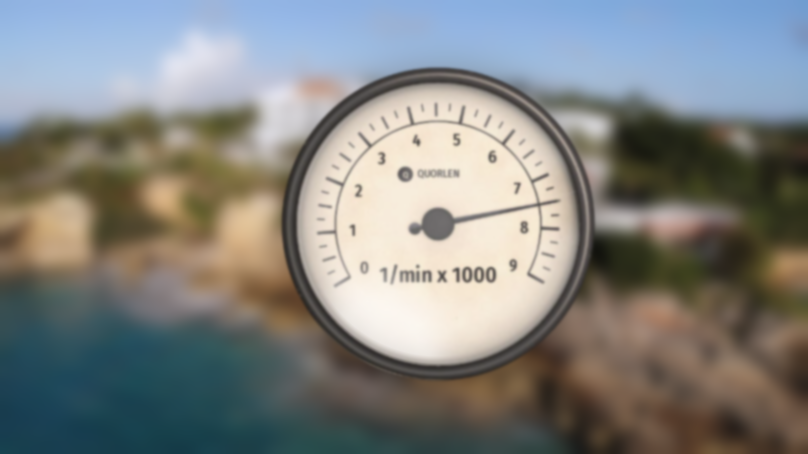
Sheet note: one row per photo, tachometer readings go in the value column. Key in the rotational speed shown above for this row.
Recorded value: 7500 rpm
